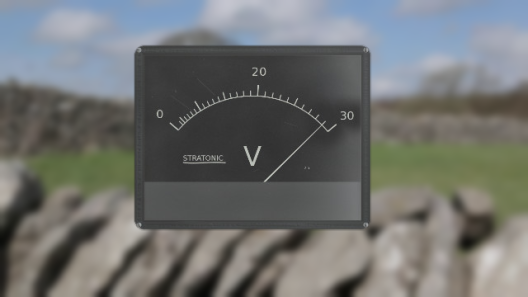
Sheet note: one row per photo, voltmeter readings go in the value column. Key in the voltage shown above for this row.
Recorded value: 29 V
